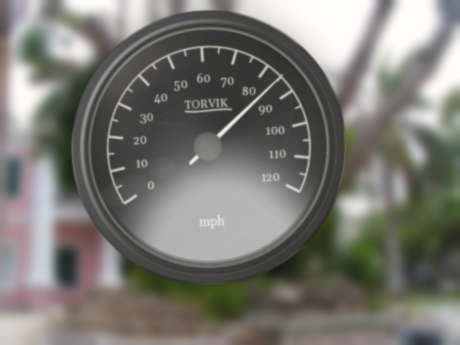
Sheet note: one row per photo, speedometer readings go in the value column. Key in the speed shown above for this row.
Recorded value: 85 mph
